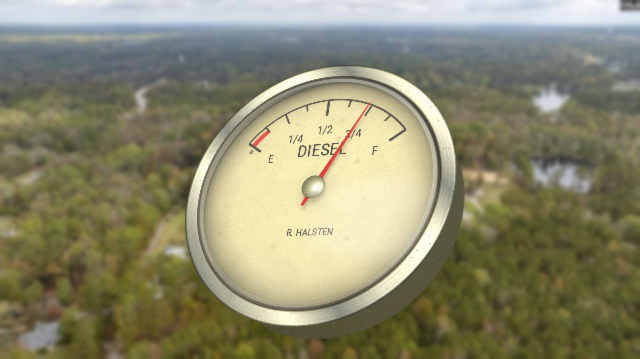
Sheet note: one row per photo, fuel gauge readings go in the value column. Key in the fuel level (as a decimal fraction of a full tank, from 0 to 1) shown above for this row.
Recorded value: 0.75
